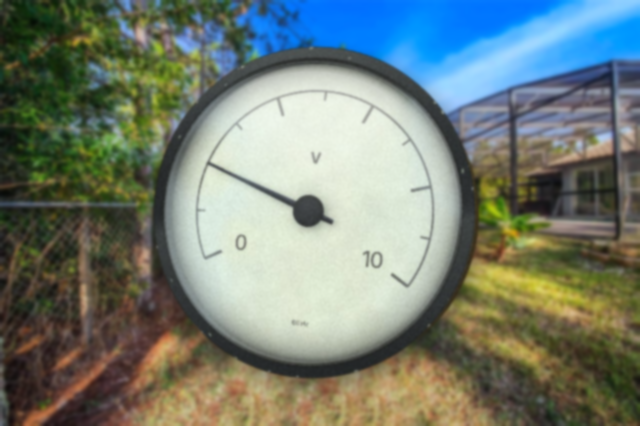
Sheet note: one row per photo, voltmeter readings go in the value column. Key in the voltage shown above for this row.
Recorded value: 2 V
